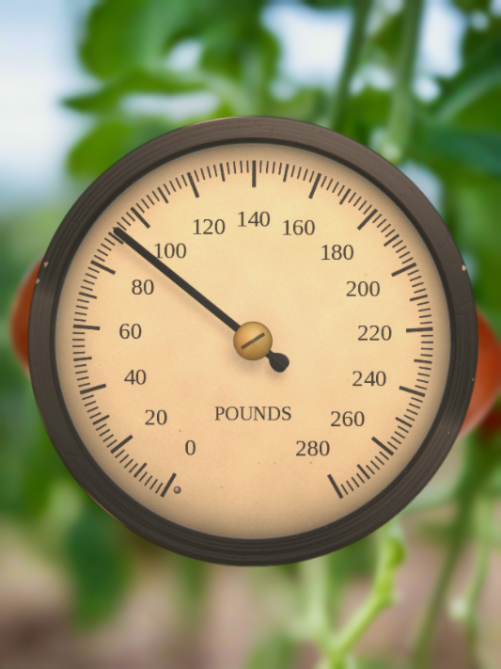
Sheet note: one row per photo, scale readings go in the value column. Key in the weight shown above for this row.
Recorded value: 92 lb
